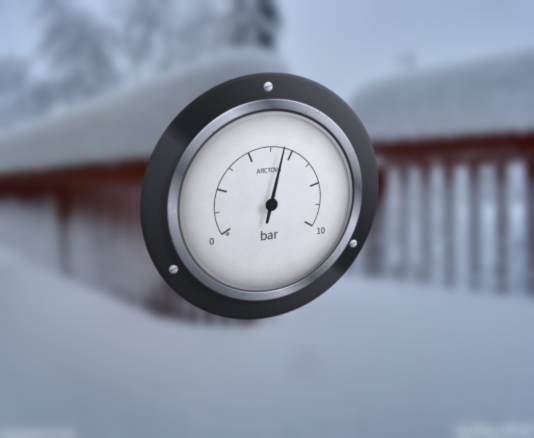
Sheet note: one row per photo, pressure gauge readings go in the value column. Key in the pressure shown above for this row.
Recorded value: 5.5 bar
